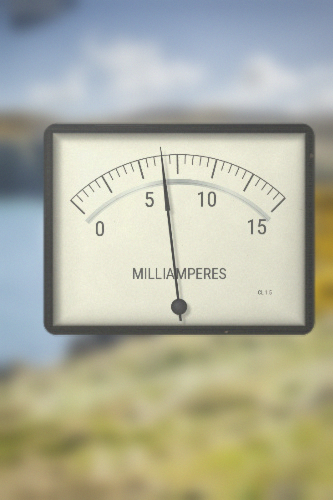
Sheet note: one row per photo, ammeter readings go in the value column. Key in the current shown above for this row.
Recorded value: 6.5 mA
